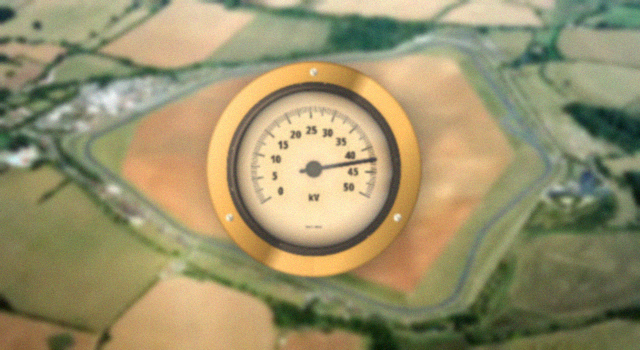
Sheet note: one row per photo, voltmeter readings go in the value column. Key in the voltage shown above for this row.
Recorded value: 42.5 kV
